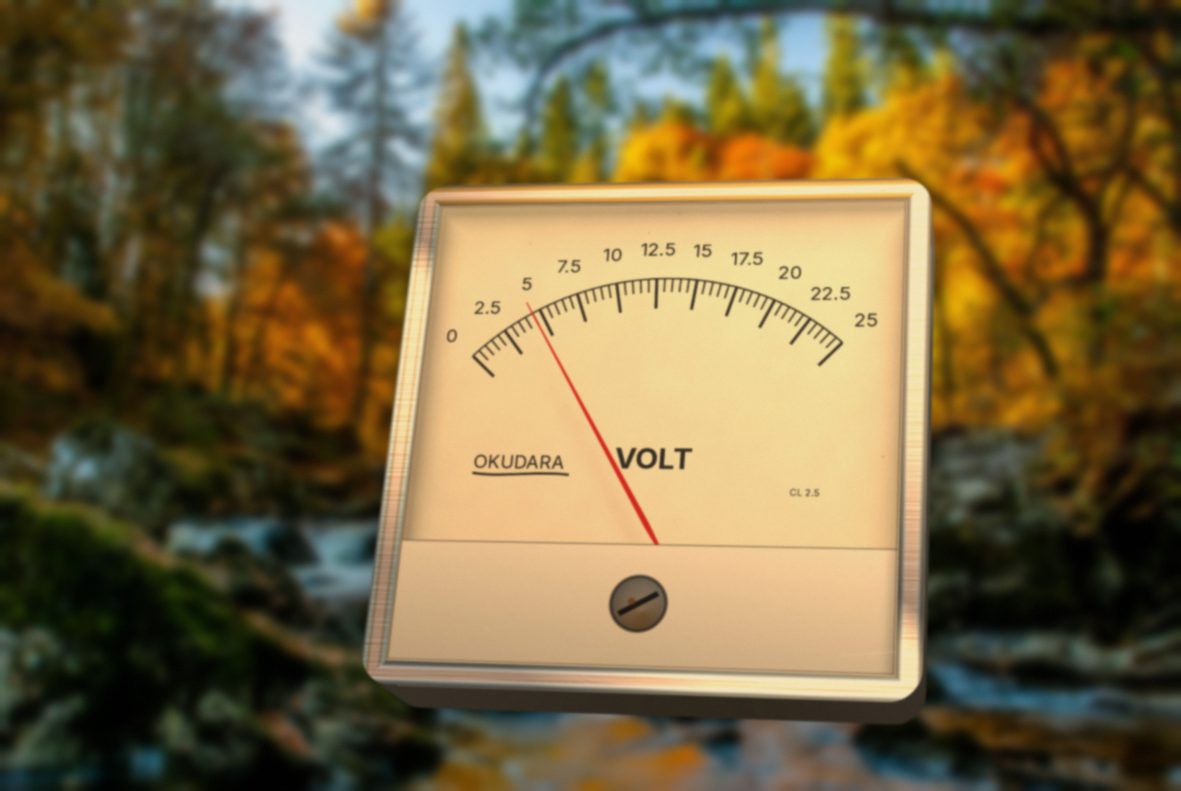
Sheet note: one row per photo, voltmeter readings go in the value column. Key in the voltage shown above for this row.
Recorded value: 4.5 V
